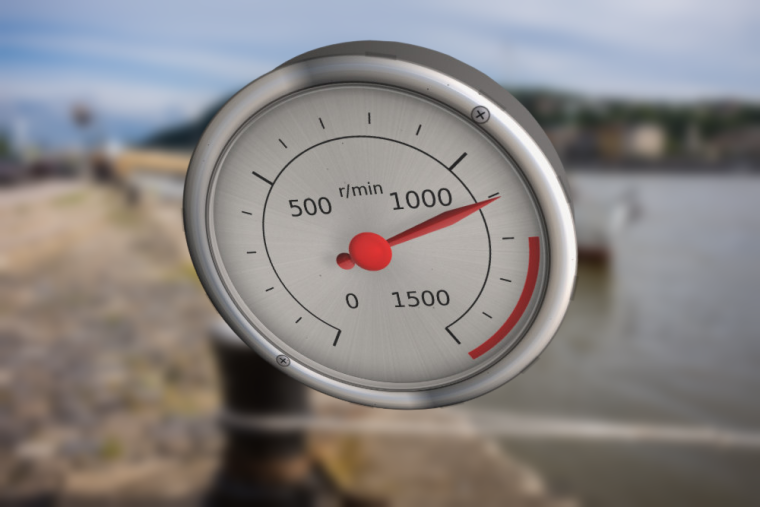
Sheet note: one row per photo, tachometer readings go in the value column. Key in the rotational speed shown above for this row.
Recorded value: 1100 rpm
